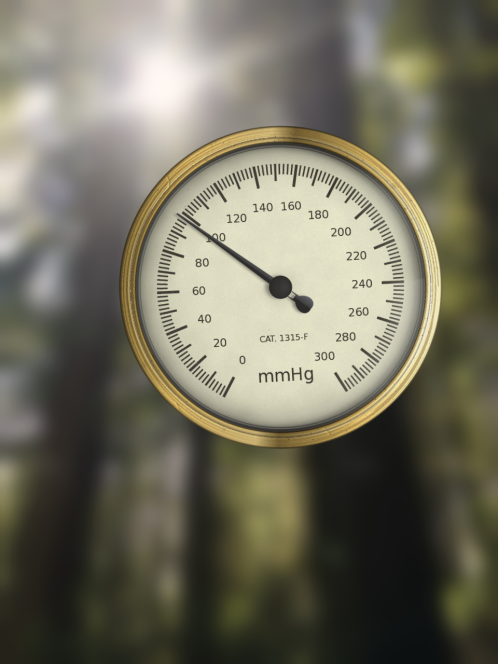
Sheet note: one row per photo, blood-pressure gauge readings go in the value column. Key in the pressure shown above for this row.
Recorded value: 98 mmHg
